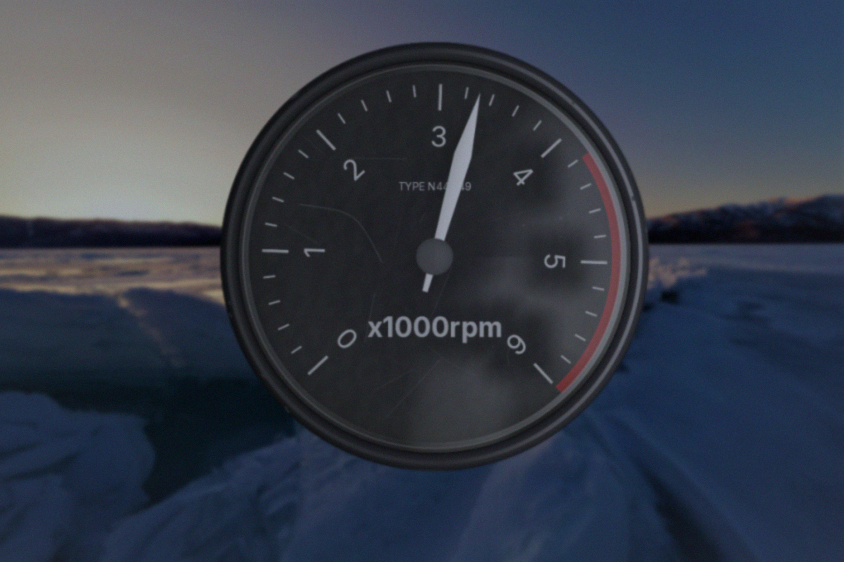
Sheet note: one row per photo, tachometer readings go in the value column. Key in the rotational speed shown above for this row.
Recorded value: 3300 rpm
